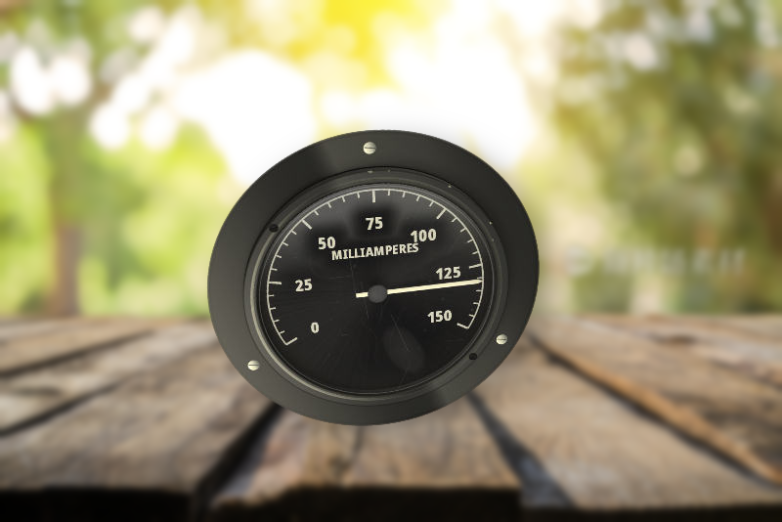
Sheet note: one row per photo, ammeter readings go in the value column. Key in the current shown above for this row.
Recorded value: 130 mA
